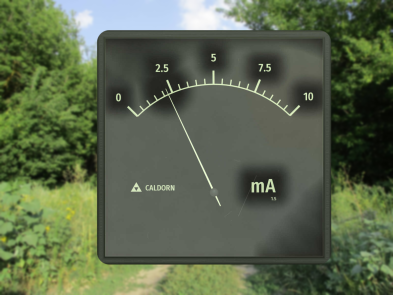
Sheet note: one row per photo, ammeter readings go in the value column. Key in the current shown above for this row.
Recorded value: 2.25 mA
